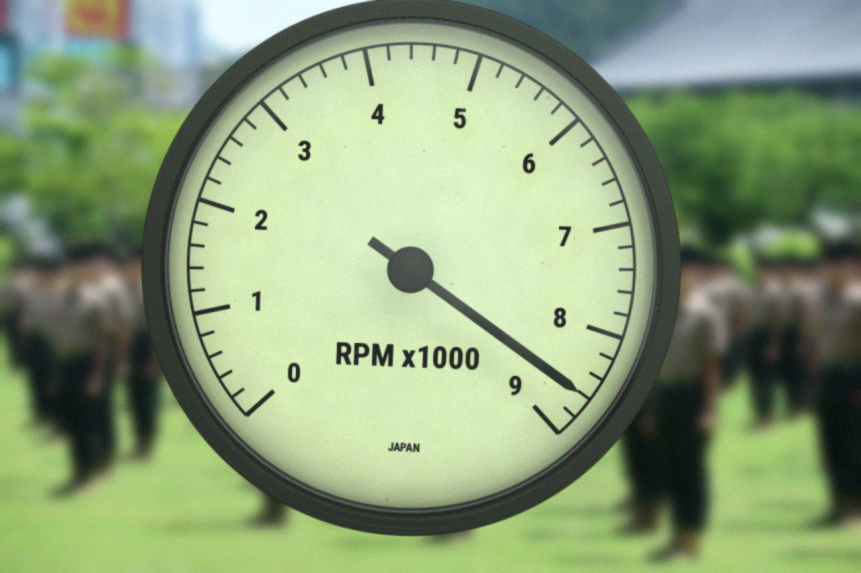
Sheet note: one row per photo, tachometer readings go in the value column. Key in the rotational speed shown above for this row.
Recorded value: 8600 rpm
